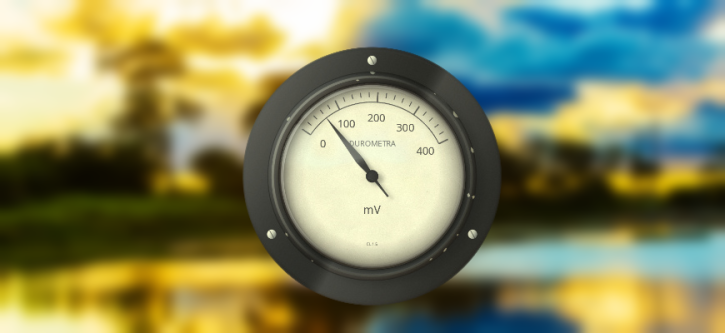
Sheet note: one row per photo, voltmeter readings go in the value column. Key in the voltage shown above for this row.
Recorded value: 60 mV
